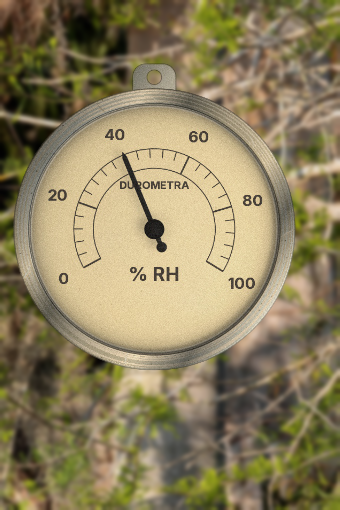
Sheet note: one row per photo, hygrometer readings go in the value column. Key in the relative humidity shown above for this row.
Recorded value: 40 %
